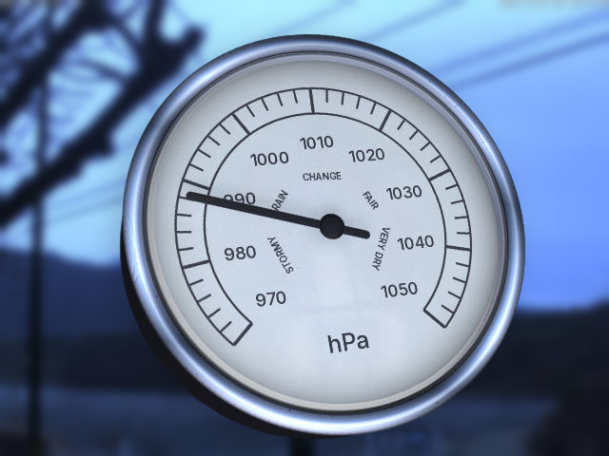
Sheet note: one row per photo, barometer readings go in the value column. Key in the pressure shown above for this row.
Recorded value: 988 hPa
